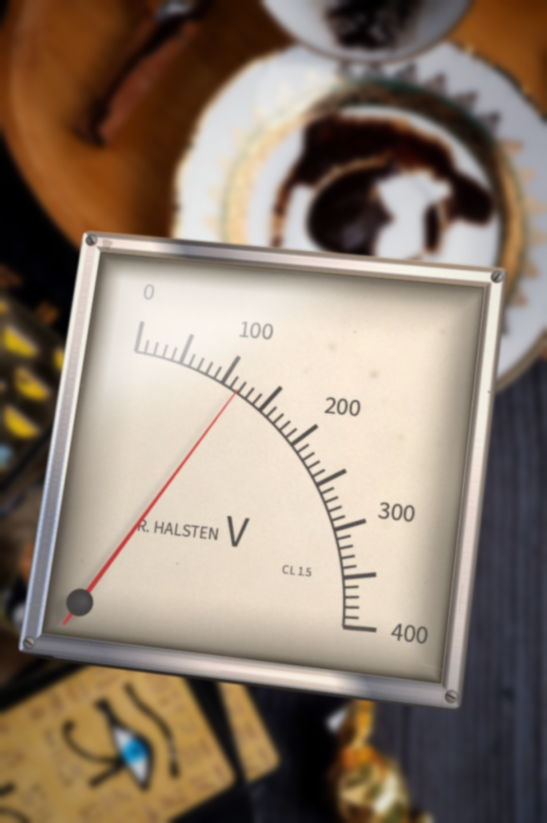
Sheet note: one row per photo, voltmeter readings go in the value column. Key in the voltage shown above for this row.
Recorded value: 120 V
